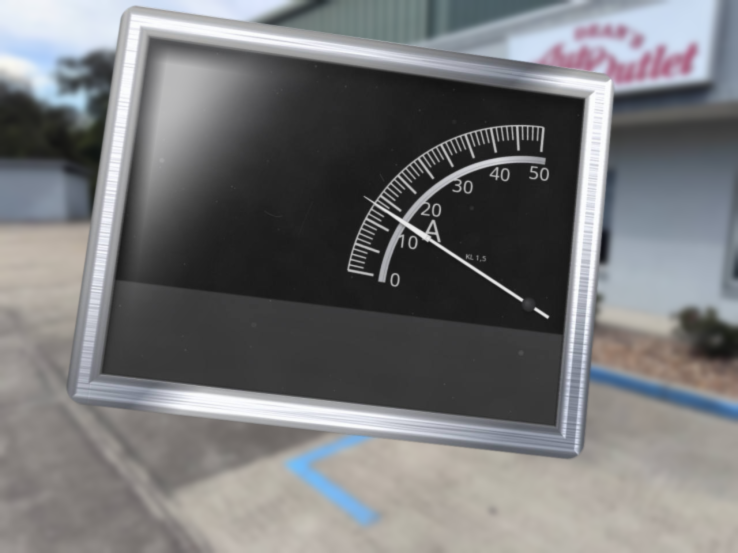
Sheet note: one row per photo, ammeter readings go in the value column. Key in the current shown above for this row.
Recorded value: 13 A
